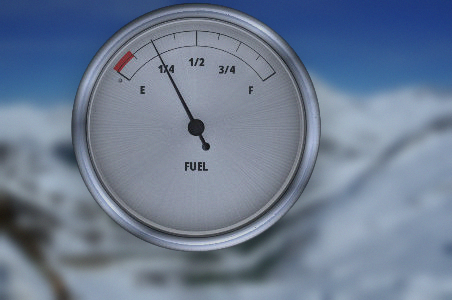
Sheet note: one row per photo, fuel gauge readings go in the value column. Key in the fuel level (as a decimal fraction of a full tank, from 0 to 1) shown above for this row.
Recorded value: 0.25
